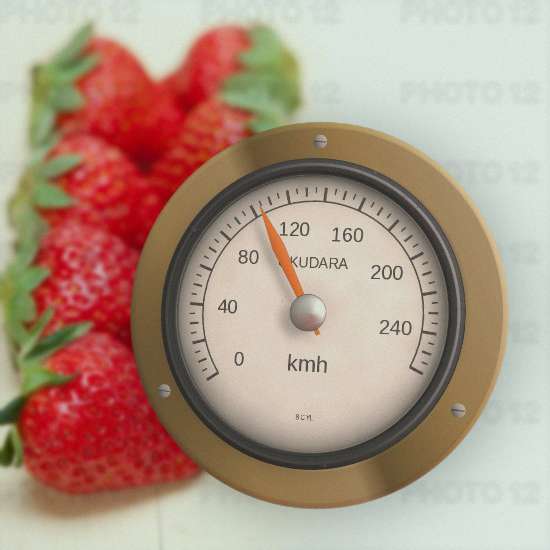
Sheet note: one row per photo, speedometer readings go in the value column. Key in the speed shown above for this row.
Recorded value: 105 km/h
